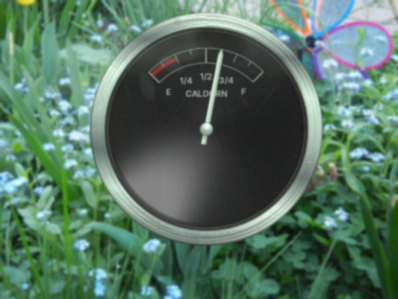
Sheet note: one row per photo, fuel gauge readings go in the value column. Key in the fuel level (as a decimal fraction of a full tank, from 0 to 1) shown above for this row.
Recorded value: 0.625
